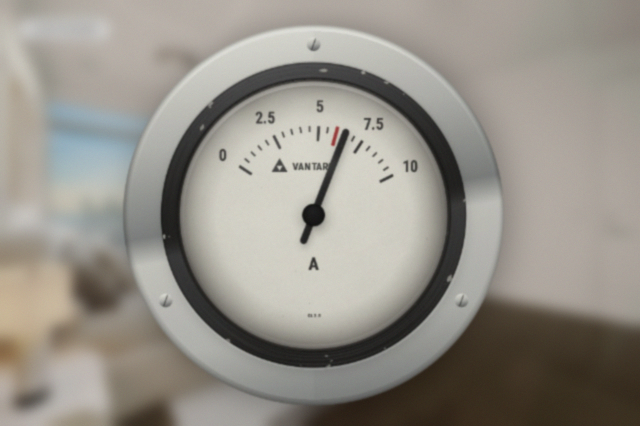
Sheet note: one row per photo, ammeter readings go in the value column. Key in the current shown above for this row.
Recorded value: 6.5 A
